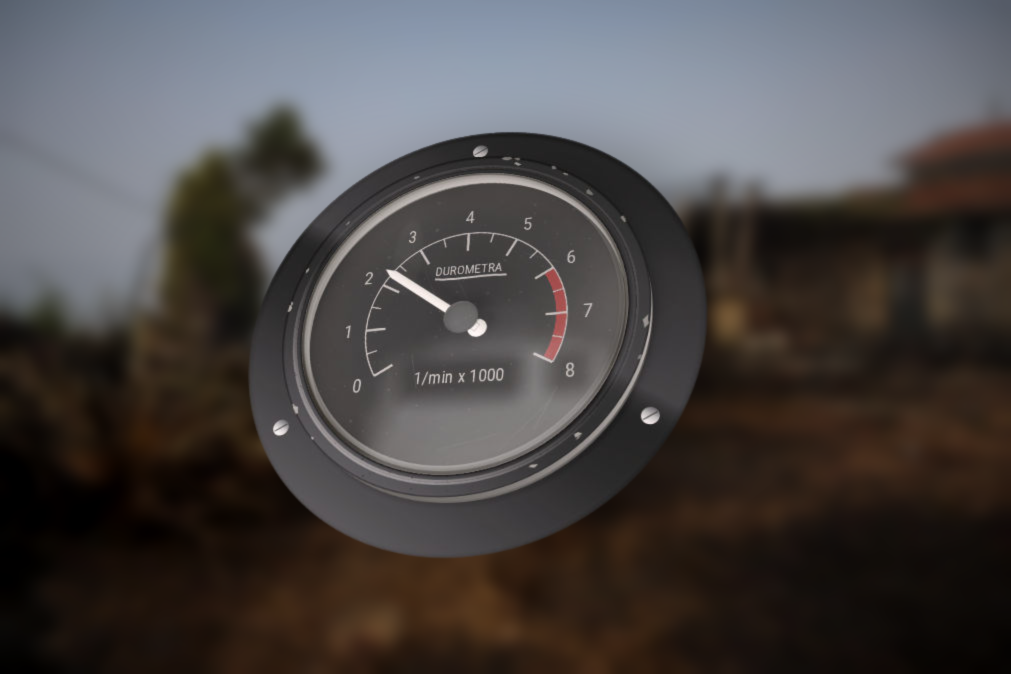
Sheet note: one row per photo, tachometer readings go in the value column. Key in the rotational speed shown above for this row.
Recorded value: 2250 rpm
